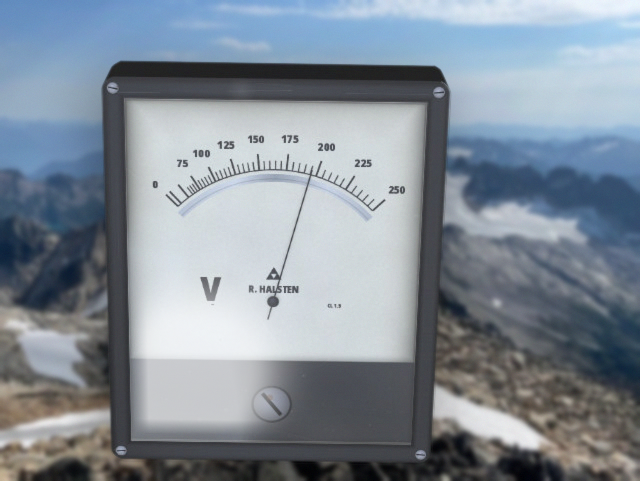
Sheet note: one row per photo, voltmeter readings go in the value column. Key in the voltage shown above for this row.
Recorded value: 195 V
